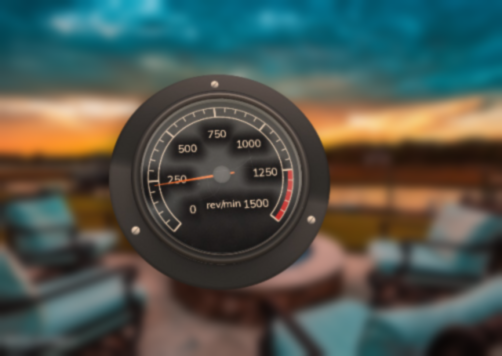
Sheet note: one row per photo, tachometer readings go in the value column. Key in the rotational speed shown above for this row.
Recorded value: 225 rpm
